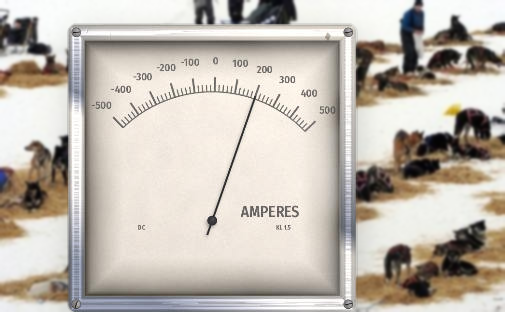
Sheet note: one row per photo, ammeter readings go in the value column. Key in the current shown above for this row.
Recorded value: 200 A
